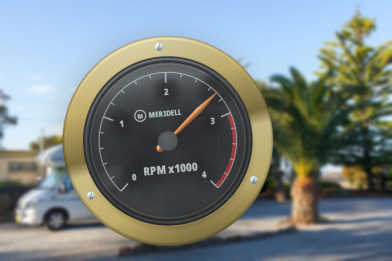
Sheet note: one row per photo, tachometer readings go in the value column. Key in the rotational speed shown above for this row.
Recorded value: 2700 rpm
